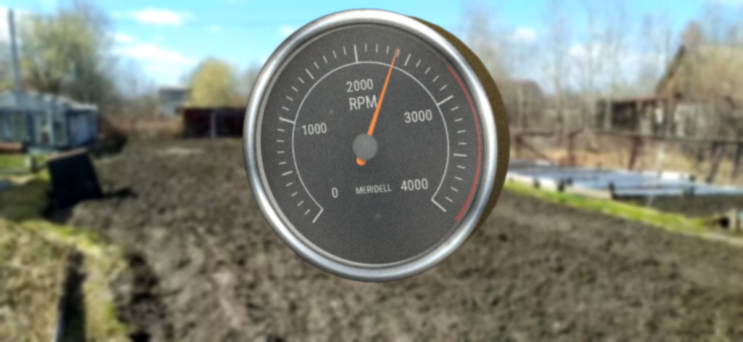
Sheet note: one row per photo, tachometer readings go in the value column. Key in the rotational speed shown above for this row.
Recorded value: 2400 rpm
